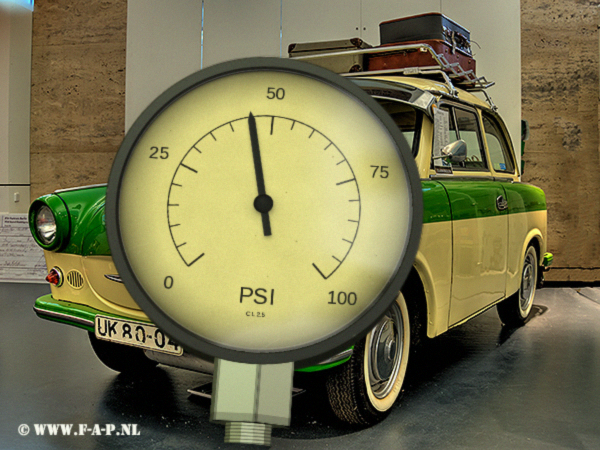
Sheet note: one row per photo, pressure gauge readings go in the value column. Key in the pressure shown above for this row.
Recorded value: 45 psi
